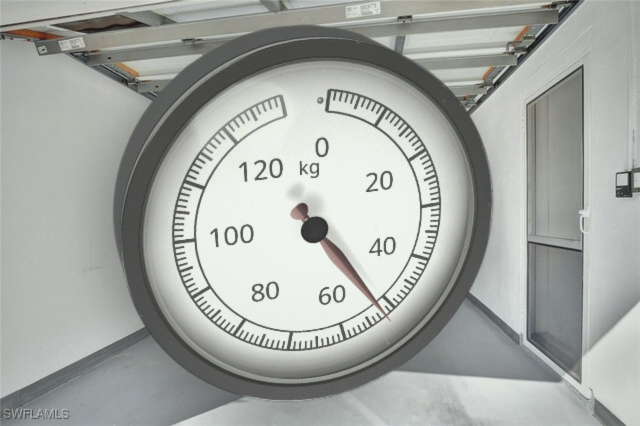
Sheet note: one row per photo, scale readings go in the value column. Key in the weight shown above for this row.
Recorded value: 52 kg
